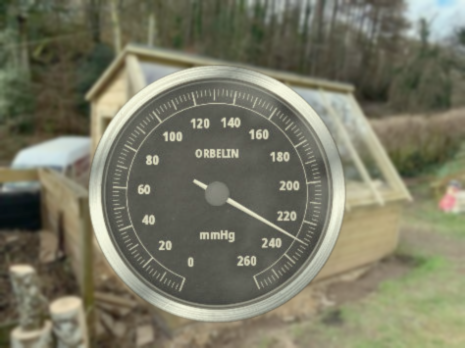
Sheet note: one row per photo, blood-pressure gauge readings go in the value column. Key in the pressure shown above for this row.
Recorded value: 230 mmHg
